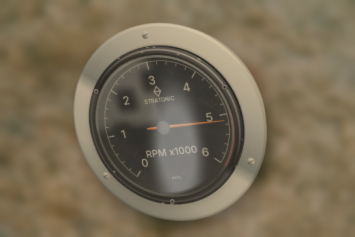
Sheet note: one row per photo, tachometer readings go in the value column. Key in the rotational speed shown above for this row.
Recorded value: 5100 rpm
